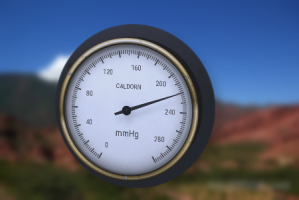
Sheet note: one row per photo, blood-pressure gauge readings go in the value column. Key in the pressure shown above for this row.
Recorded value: 220 mmHg
